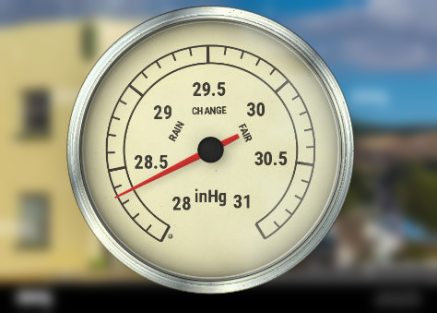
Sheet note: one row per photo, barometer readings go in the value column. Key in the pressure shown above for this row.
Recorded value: 28.35 inHg
